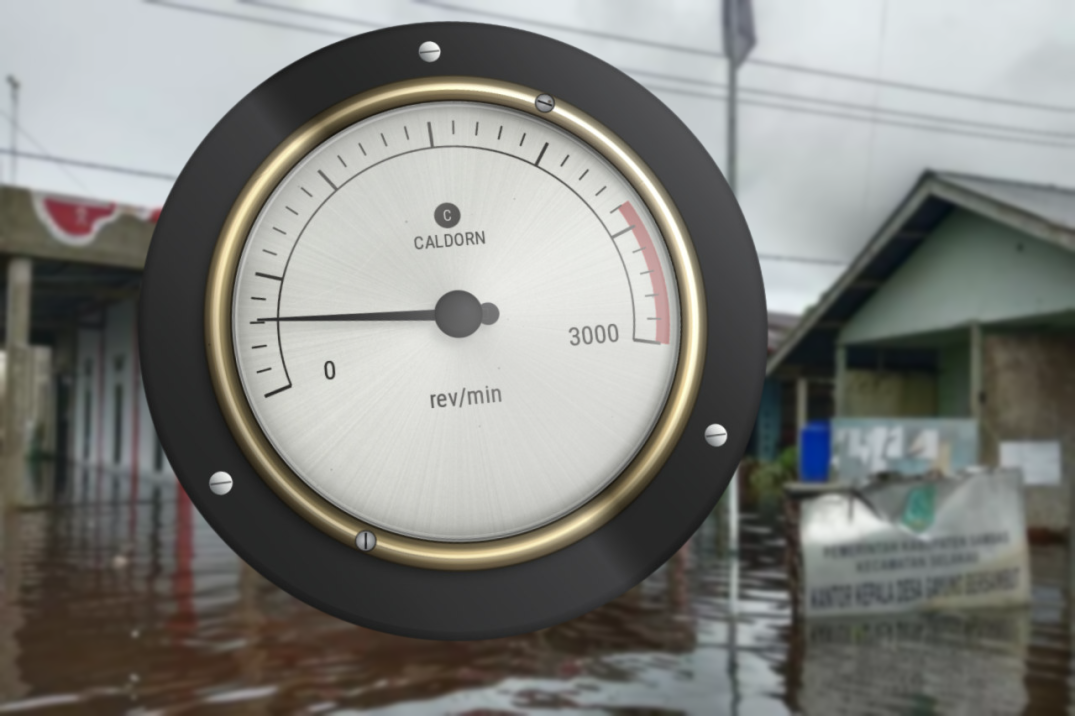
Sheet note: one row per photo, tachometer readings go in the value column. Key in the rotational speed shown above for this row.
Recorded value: 300 rpm
